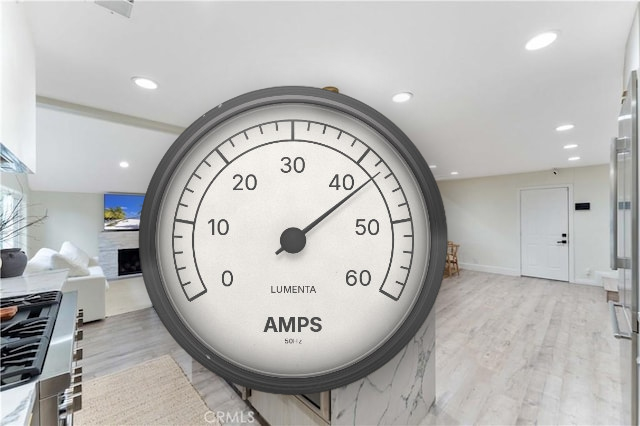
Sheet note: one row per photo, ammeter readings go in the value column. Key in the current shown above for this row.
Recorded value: 43 A
